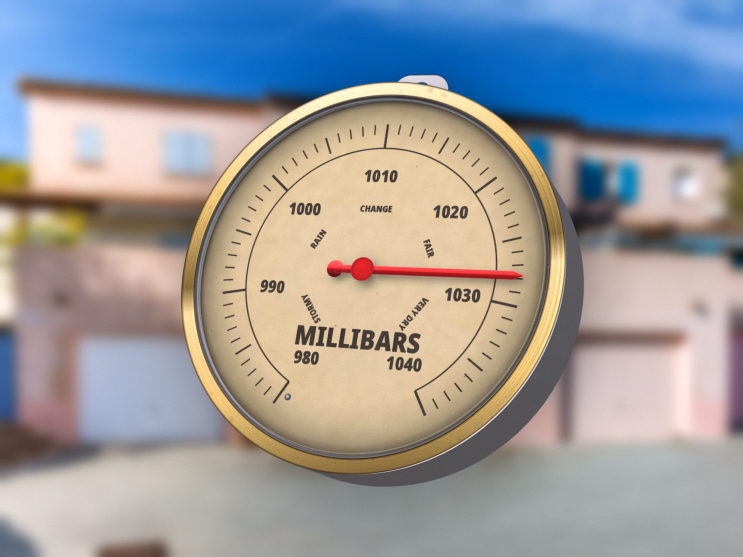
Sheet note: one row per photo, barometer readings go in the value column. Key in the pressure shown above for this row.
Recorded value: 1028 mbar
